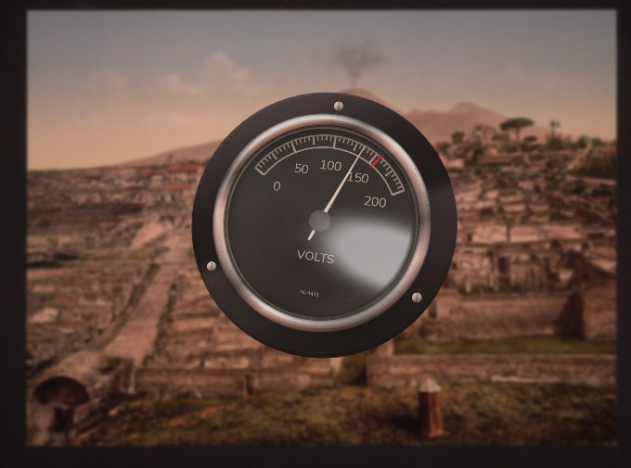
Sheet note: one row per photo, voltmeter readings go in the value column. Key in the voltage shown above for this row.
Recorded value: 135 V
